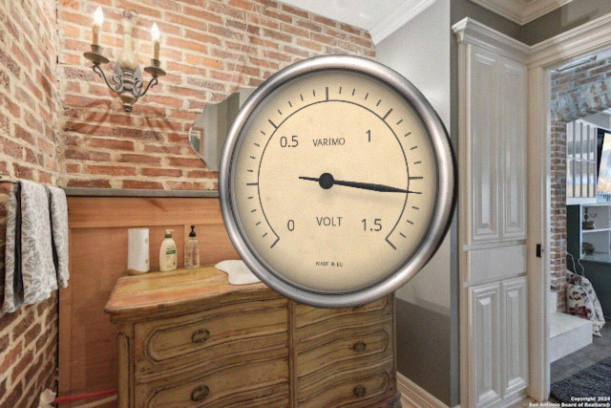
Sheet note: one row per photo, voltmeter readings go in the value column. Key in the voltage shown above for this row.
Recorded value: 1.3 V
